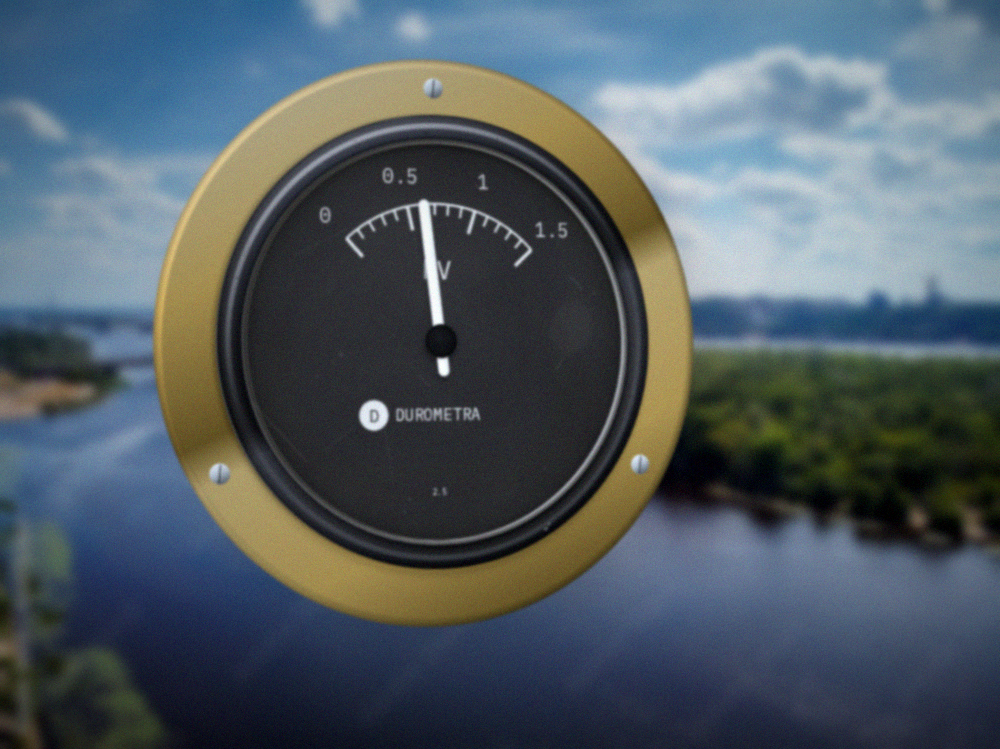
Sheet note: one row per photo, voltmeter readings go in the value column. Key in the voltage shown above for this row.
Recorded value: 0.6 kV
